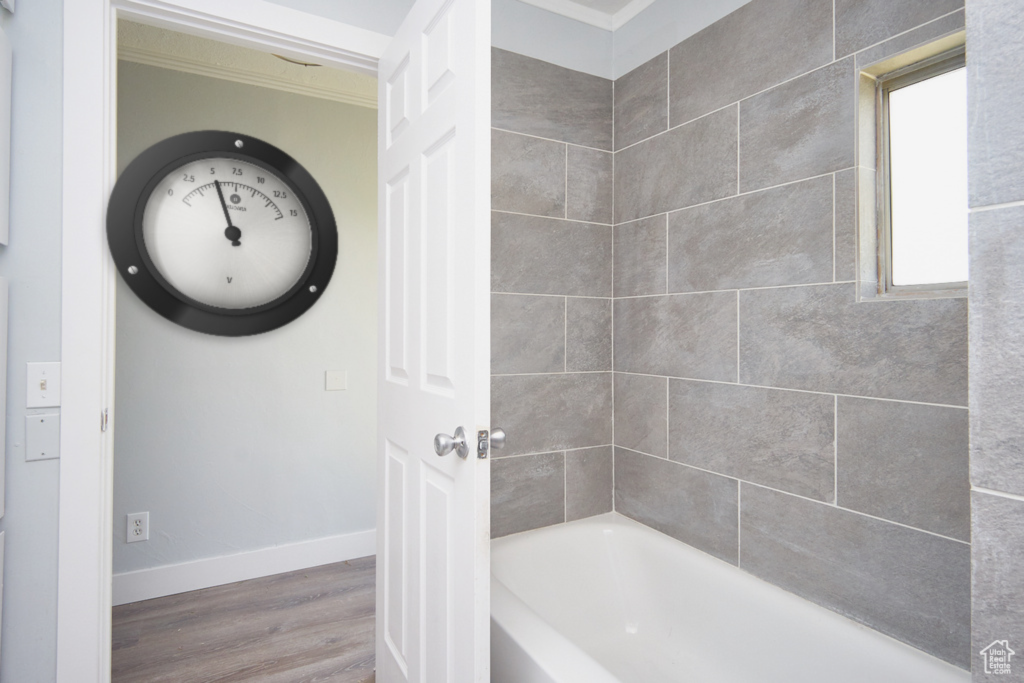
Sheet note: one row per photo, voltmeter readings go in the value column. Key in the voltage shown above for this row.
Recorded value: 5 V
